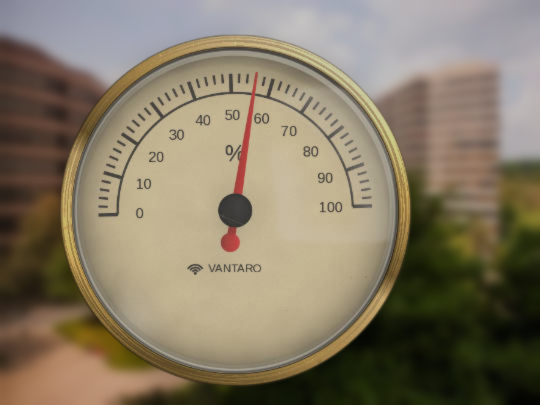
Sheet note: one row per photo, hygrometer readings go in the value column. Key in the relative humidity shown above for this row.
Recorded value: 56 %
